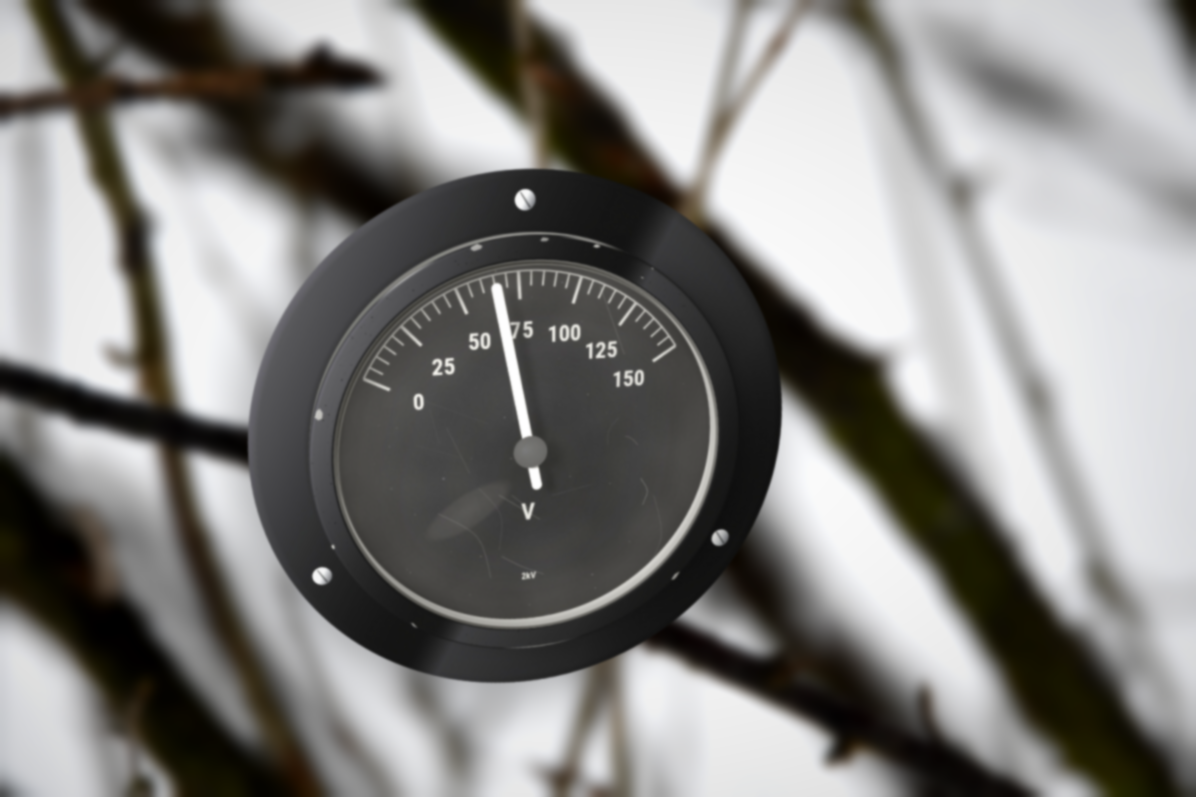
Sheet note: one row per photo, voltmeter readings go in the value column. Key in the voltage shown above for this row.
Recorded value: 65 V
